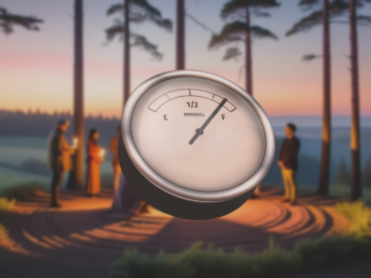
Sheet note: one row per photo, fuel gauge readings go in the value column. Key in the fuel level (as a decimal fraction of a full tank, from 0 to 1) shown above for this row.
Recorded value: 0.875
